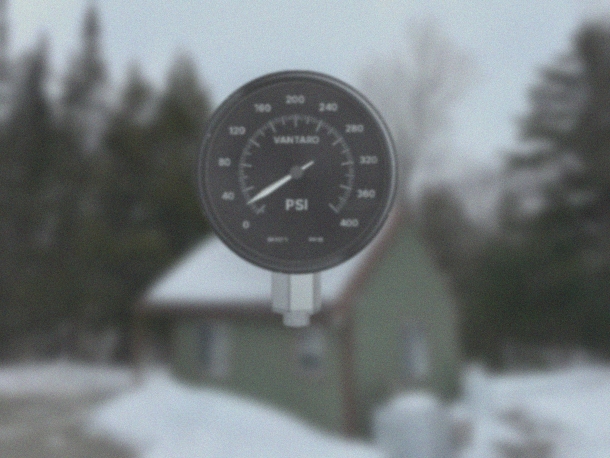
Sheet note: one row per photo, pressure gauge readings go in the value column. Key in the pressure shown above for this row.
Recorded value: 20 psi
